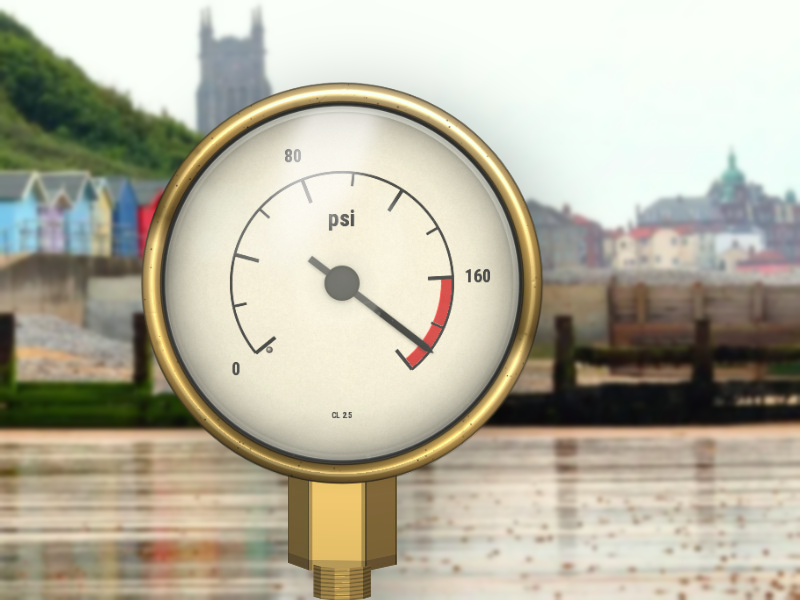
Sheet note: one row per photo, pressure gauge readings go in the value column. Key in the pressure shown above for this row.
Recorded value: 190 psi
